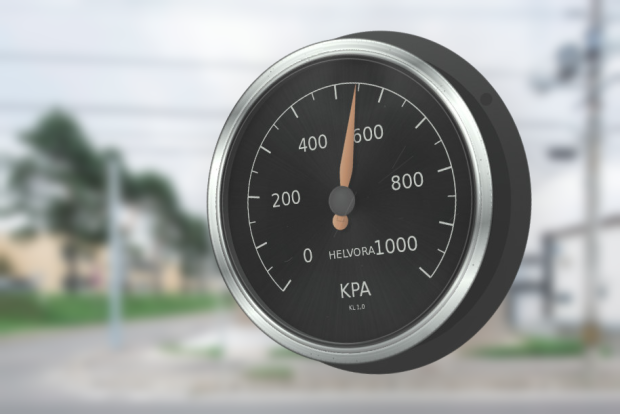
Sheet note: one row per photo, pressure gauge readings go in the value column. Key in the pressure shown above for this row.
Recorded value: 550 kPa
